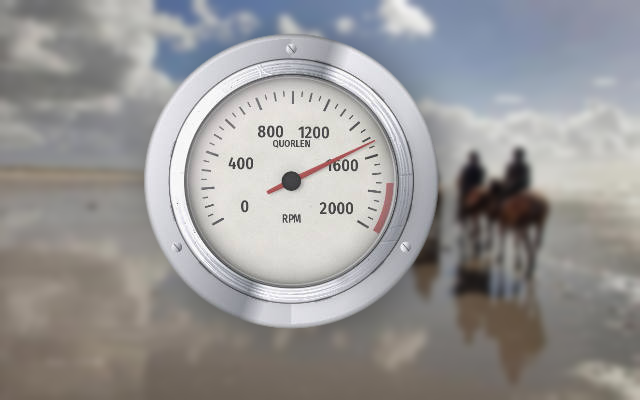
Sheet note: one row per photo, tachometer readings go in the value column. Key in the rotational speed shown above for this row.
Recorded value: 1525 rpm
